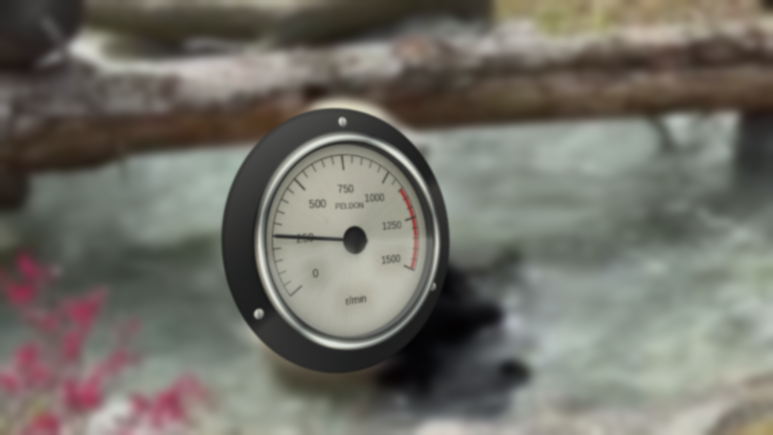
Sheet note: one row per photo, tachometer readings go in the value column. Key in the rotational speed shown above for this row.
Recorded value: 250 rpm
